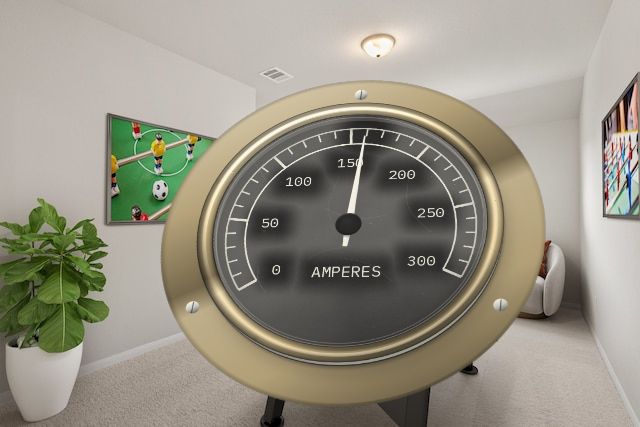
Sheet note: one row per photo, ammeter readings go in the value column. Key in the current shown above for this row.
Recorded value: 160 A
